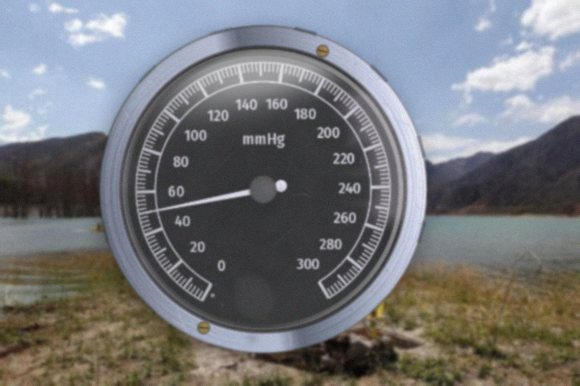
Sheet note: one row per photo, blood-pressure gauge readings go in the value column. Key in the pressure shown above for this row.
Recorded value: 50 mmHg
